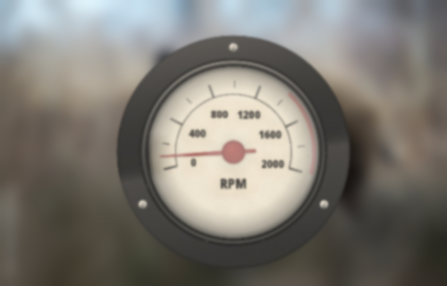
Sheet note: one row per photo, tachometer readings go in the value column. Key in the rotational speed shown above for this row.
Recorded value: 100 rpm
